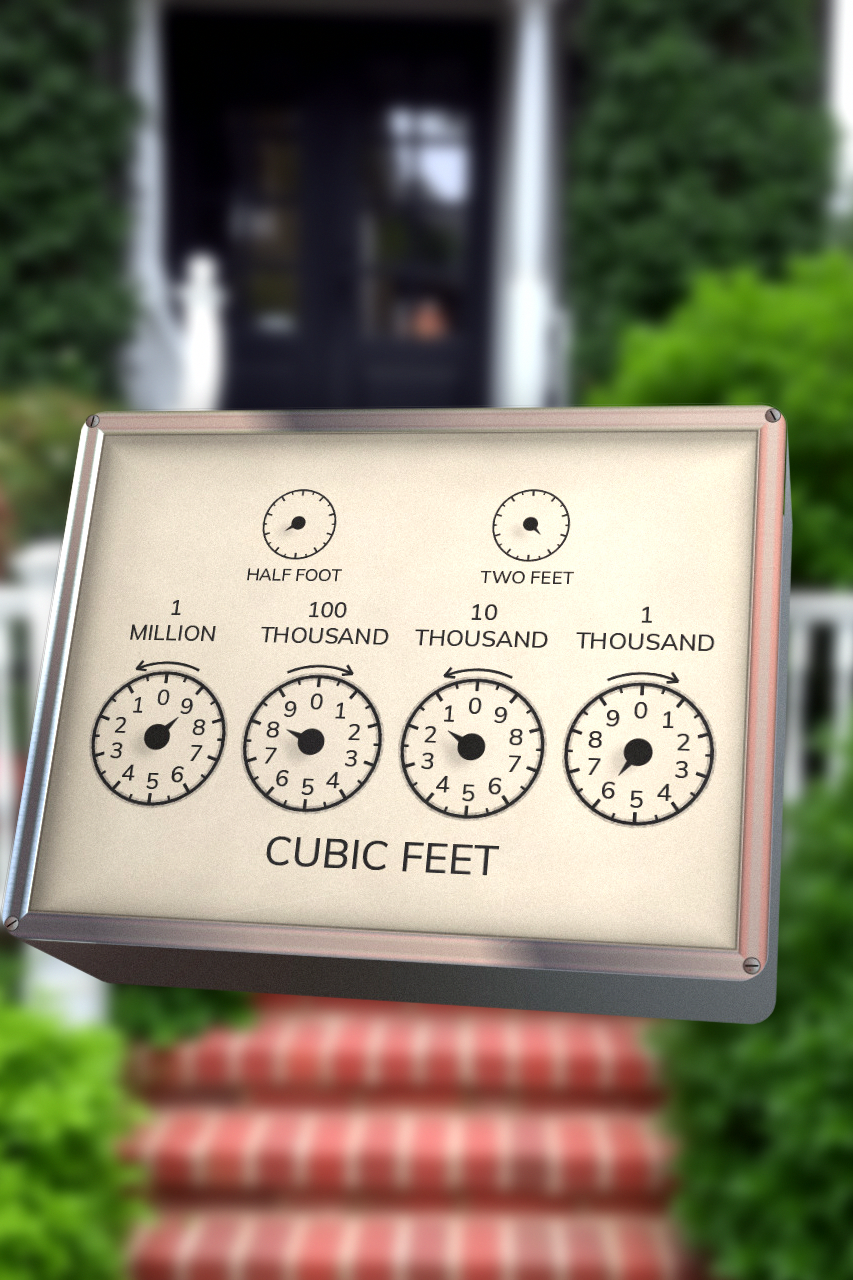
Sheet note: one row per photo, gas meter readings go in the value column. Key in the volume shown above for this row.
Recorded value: 881600 ft³
